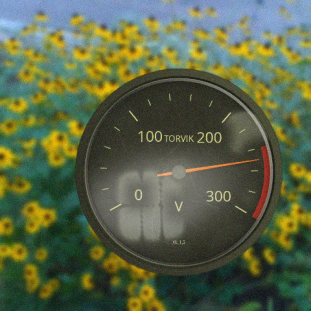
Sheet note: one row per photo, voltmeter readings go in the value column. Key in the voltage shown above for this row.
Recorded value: 250 V
